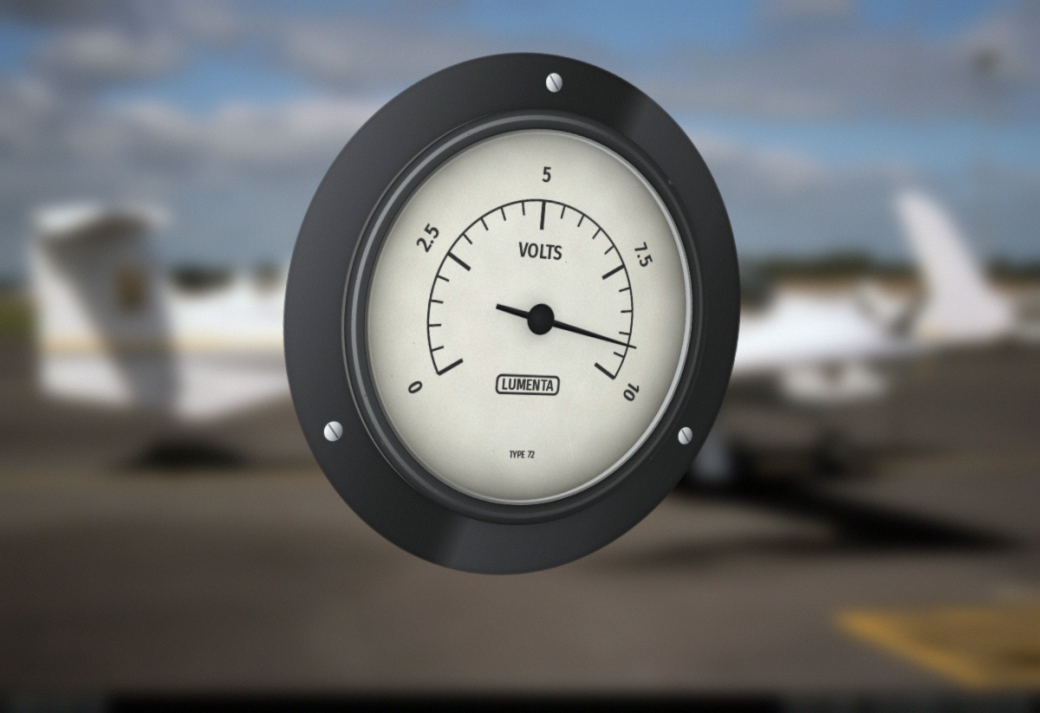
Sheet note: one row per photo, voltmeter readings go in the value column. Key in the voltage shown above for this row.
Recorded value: 9.25 V
